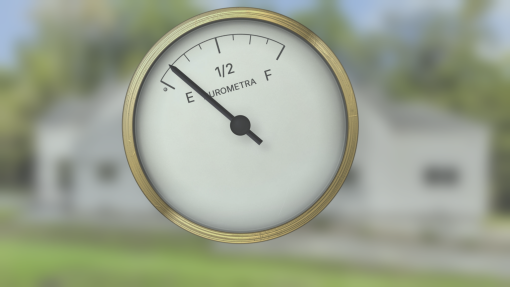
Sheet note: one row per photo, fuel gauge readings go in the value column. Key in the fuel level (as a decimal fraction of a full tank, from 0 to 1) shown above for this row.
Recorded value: 0.125
